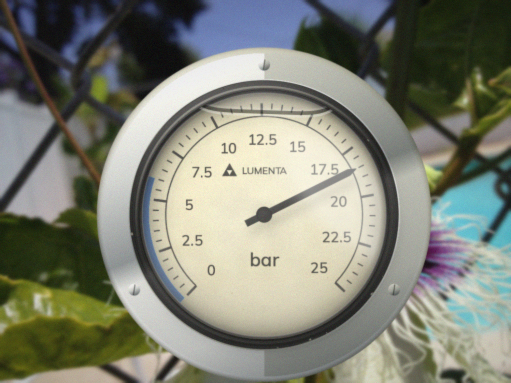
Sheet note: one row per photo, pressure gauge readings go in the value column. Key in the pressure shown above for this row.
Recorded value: 18.5 bar
